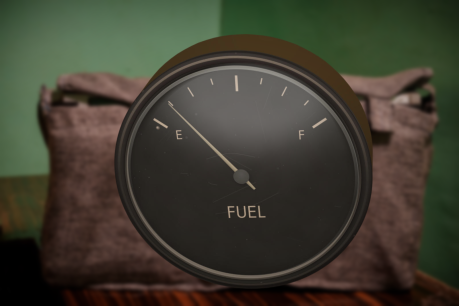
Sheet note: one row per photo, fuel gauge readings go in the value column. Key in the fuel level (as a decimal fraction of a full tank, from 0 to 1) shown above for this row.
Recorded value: 0.125
